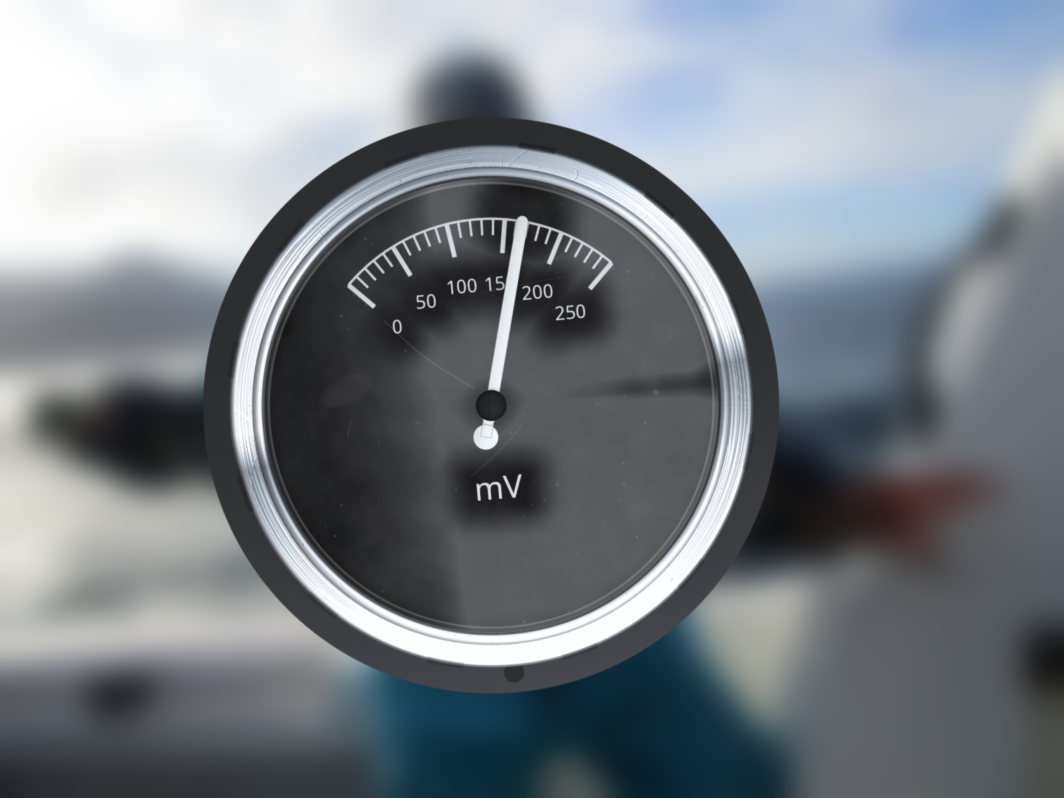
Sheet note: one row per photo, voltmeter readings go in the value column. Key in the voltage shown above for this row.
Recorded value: 165 mV
